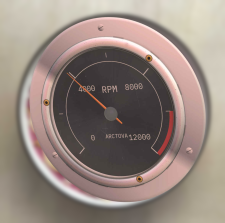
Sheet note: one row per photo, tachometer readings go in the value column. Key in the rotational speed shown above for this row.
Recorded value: 4000 rpm
